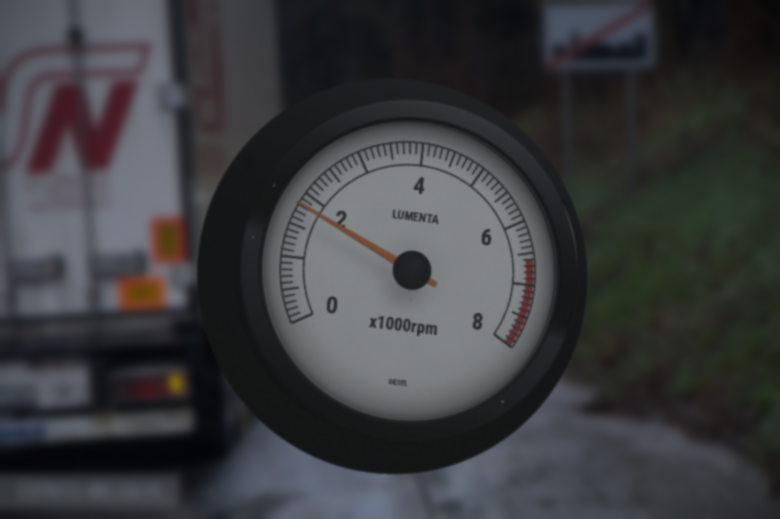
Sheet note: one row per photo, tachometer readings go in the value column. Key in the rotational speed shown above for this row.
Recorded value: 1800 rpm
